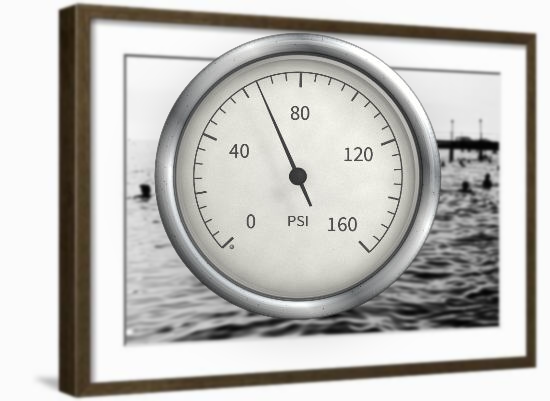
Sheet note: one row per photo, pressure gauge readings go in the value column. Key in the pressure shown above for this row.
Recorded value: 65 psi
